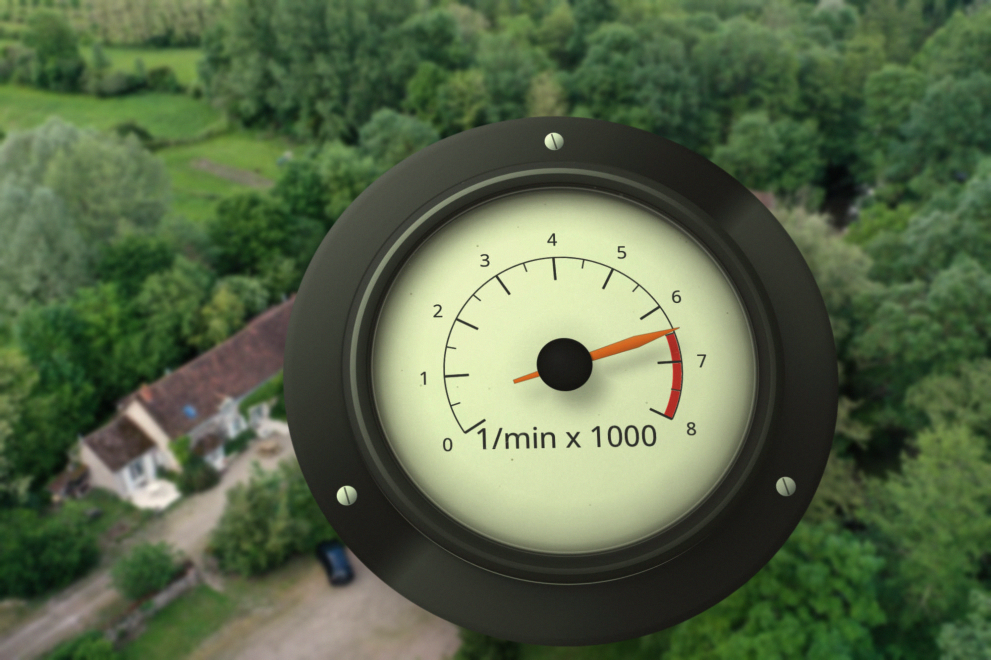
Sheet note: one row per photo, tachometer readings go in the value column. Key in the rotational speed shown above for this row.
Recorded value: 6500 rpm
